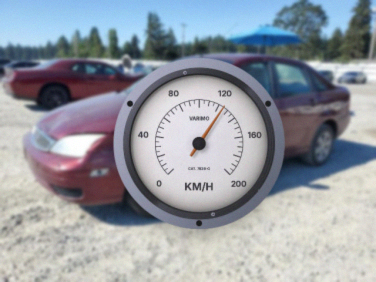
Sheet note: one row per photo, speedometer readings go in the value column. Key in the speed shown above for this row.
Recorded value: 125 km/h
